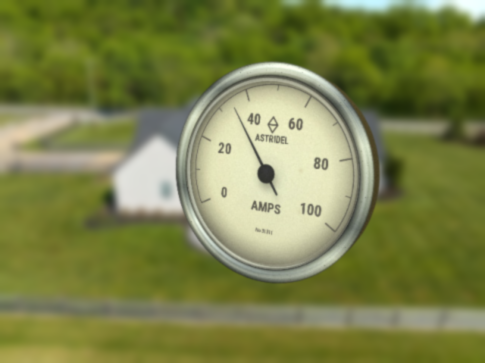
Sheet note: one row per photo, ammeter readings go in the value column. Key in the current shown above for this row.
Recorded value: 35 A
